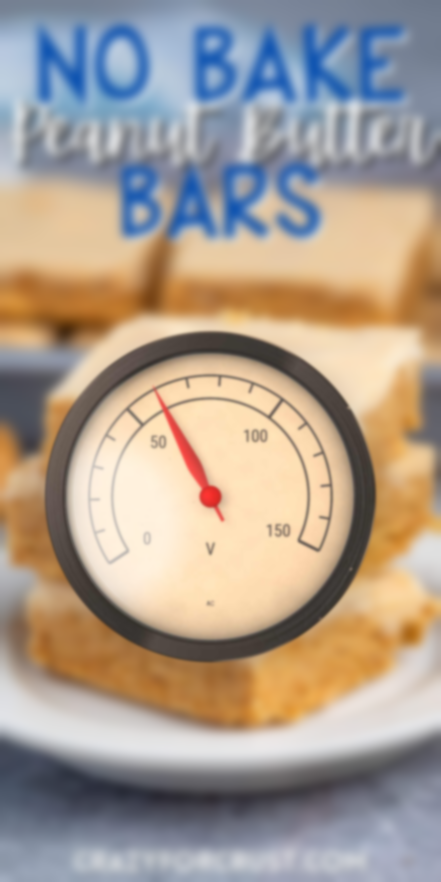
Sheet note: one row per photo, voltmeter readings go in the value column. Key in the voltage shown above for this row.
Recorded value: 60 V
